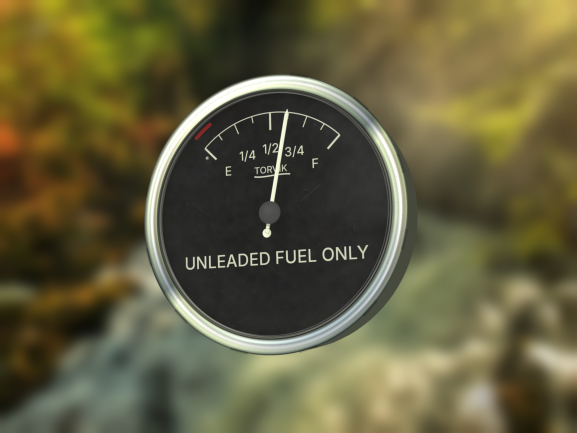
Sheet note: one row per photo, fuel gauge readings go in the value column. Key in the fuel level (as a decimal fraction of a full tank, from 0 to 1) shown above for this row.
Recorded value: 0.625
